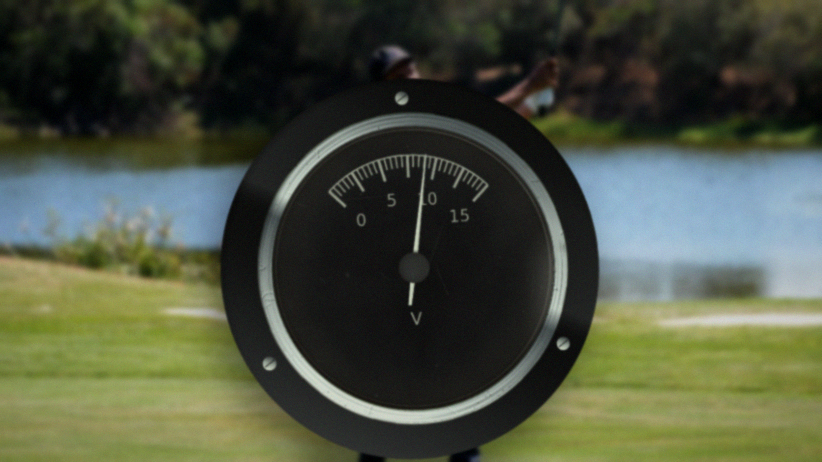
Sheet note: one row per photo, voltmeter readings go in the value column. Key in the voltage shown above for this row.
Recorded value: 9 V
